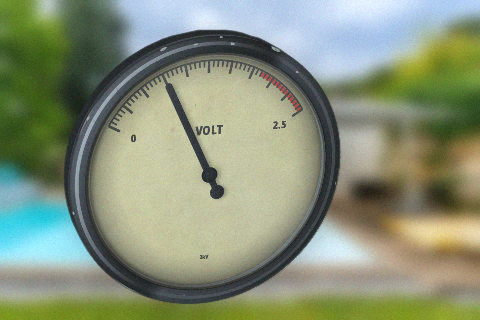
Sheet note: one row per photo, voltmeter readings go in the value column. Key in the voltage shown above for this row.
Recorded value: 0.75 V
